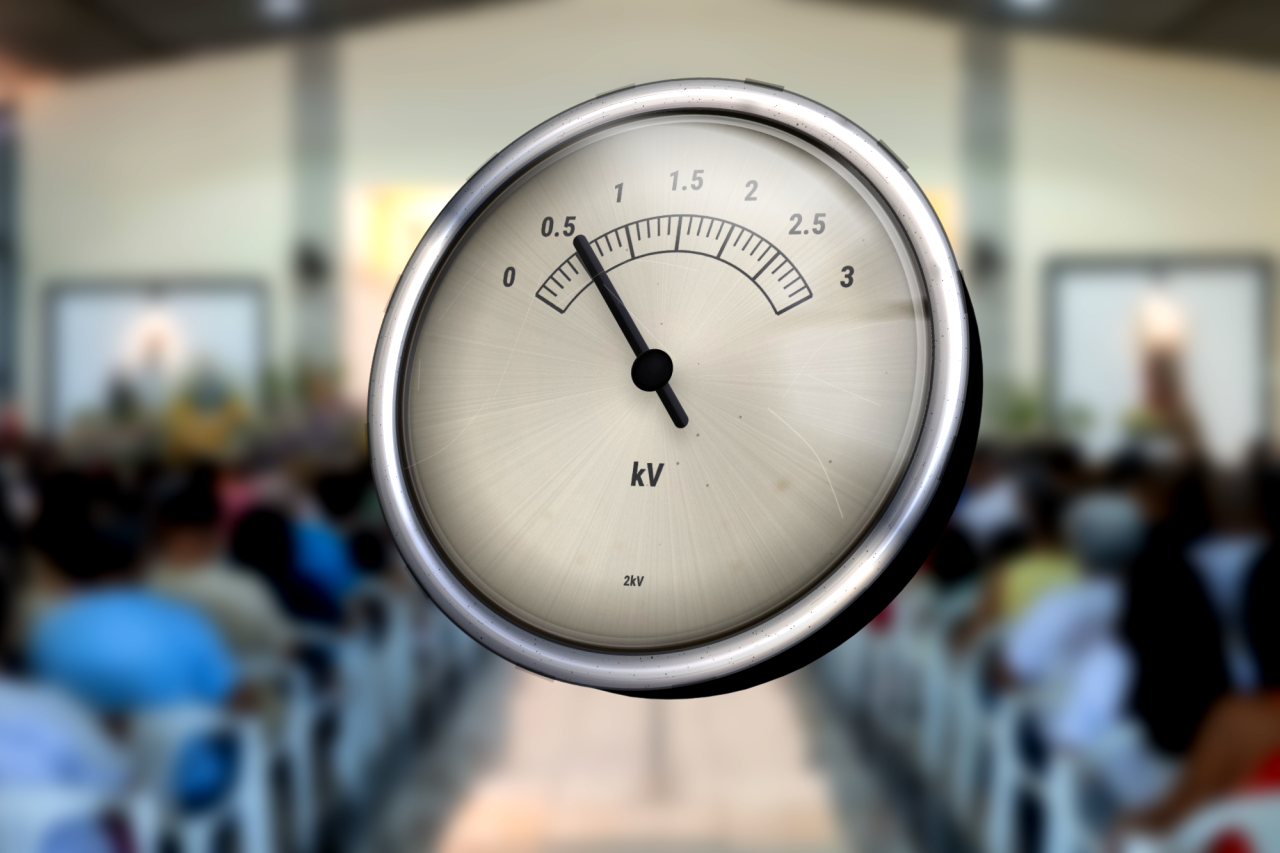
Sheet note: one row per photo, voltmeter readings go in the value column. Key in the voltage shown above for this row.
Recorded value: 0.6 kV
